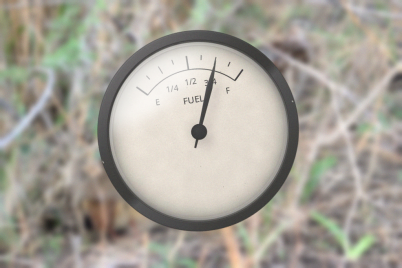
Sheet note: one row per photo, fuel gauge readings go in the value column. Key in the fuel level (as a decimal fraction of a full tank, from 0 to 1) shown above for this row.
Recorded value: 0.75
